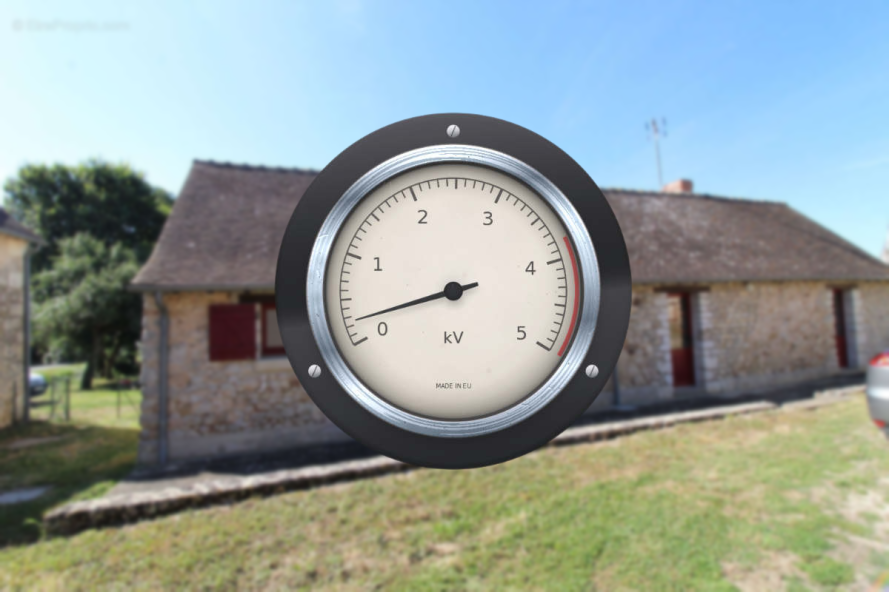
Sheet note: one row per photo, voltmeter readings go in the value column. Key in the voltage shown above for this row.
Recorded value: 0.25 kV
